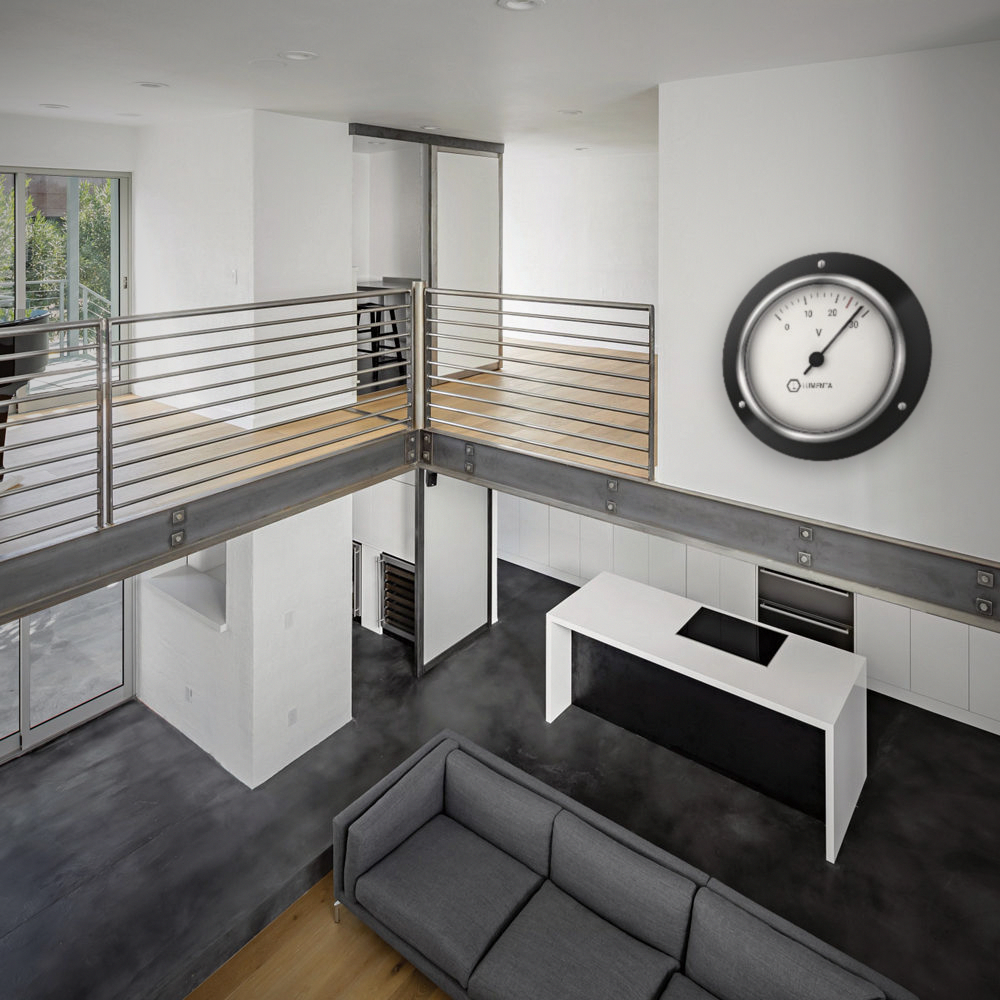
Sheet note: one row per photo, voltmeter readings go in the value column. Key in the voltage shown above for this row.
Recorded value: 28 V
